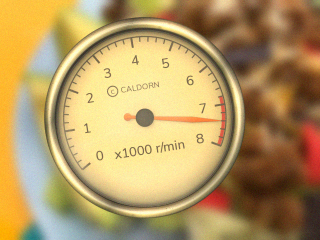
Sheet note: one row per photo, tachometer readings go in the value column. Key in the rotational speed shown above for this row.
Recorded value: 7400 rpm
